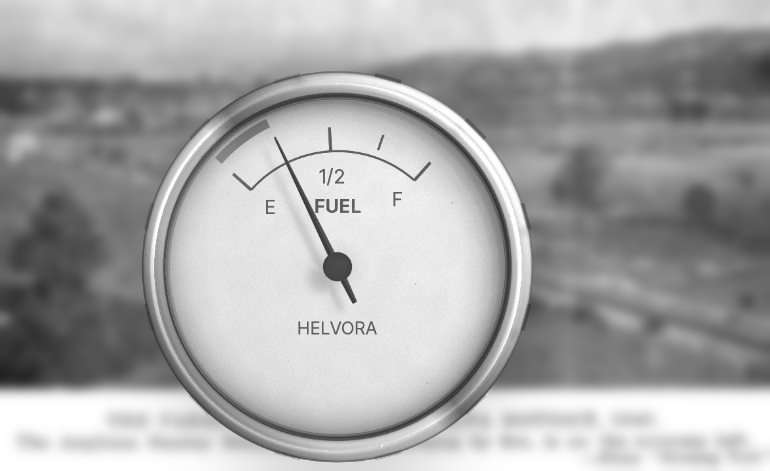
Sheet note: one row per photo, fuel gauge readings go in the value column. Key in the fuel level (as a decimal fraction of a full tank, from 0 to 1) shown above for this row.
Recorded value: 0.25
